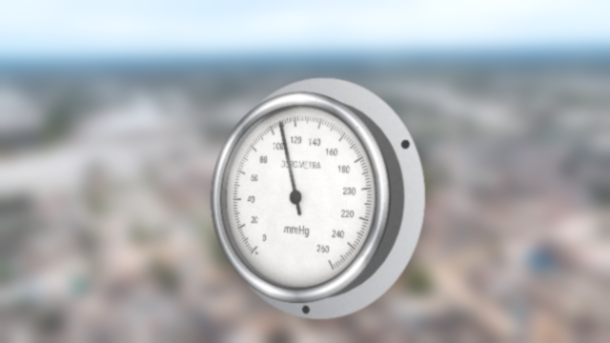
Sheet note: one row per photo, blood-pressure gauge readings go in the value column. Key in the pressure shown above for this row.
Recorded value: 110 mmHg
